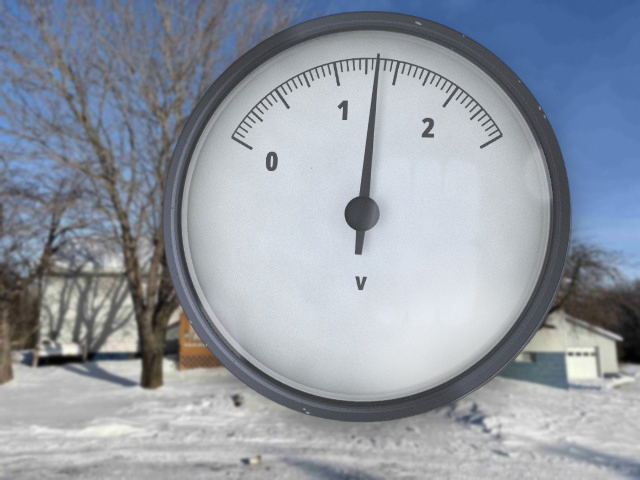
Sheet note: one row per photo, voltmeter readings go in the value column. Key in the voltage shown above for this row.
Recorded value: 1.35 V
